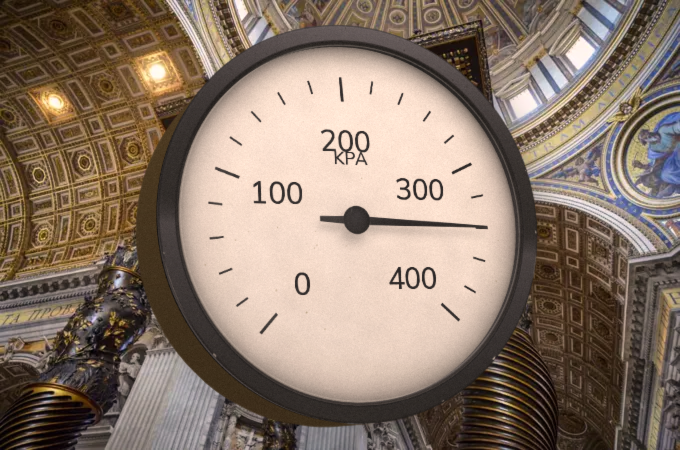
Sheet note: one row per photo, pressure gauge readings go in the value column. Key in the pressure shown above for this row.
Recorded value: 340 kPa
